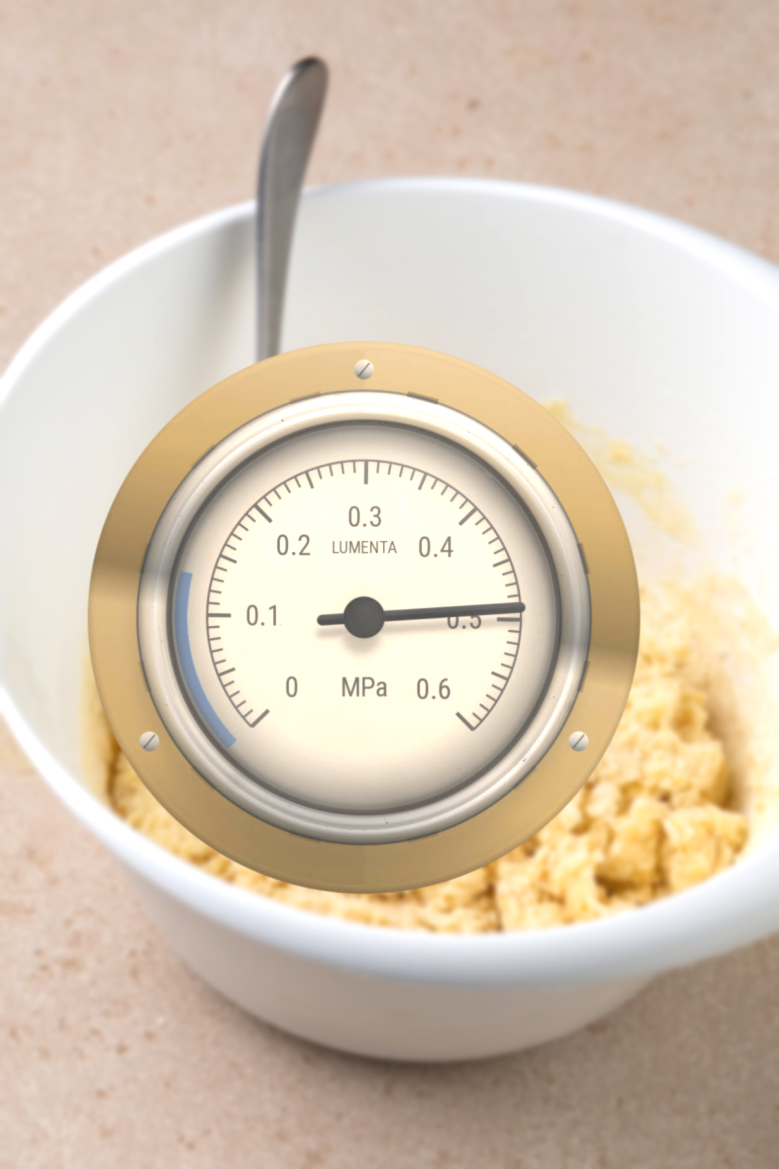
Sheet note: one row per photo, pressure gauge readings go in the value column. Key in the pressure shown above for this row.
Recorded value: 0.49 MPa
